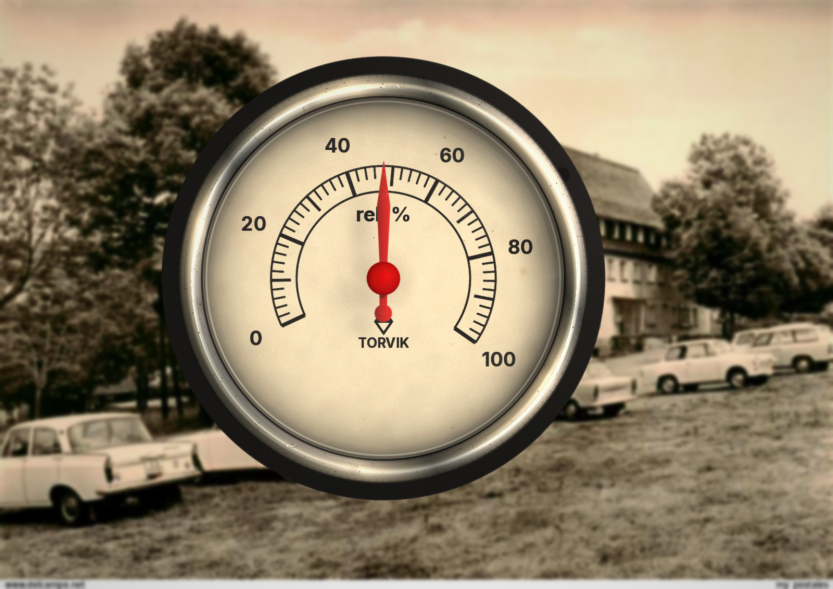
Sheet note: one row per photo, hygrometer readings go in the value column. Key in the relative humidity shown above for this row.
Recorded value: 48 %
